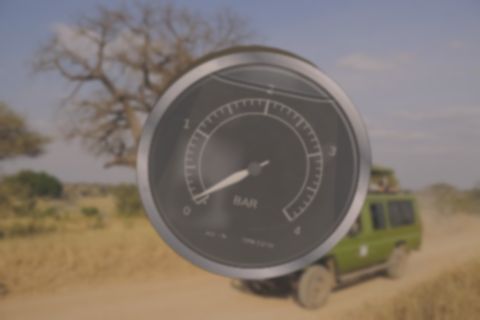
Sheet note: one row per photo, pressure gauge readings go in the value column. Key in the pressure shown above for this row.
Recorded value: 0.1 bar
